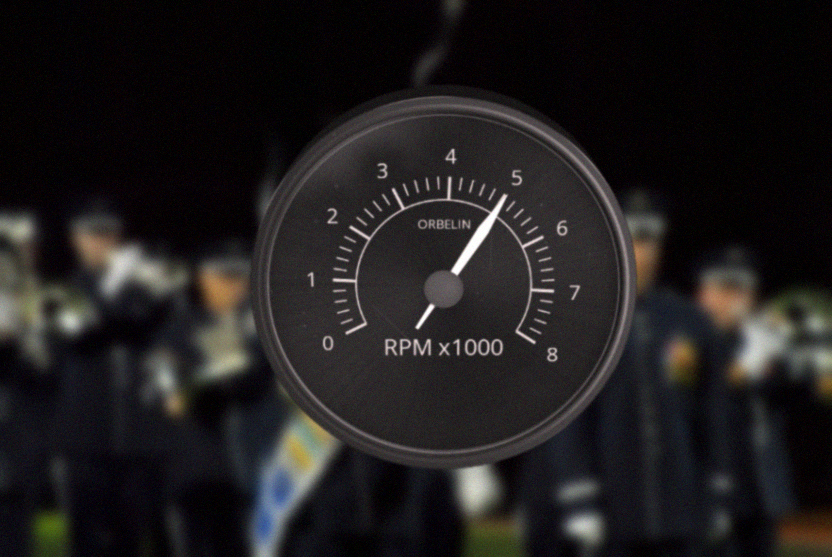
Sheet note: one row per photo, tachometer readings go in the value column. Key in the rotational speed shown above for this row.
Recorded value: 5000 rpm
